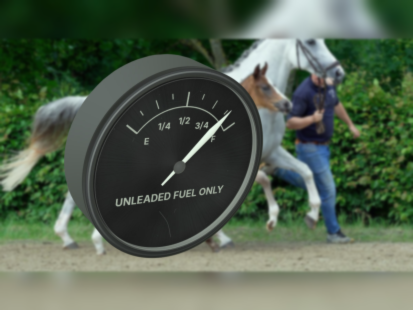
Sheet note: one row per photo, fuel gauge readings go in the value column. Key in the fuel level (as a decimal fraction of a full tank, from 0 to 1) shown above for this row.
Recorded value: 0.875
